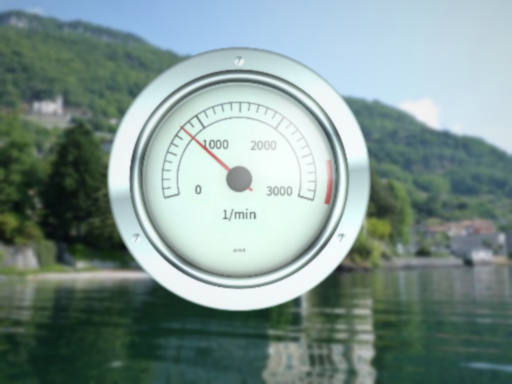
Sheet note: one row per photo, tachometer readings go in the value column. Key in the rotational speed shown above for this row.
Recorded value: 800 rpm
